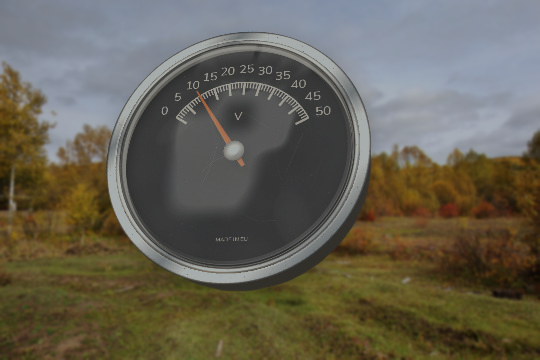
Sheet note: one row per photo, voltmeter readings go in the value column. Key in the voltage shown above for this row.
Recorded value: 10 V
